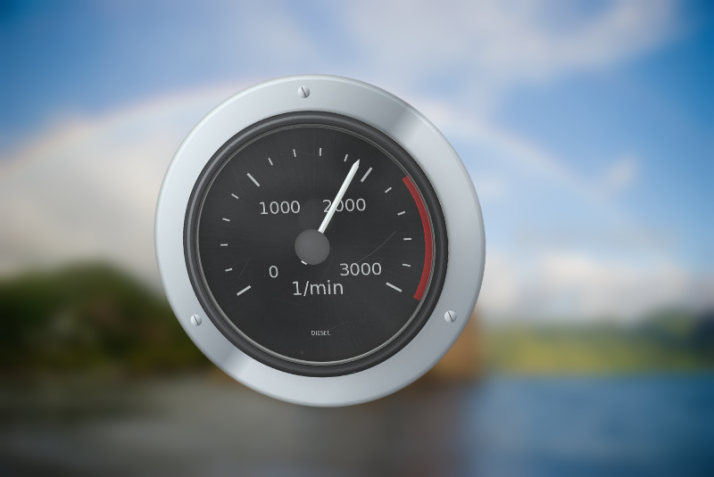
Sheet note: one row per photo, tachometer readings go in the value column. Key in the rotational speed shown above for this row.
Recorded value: 1900 rpm
